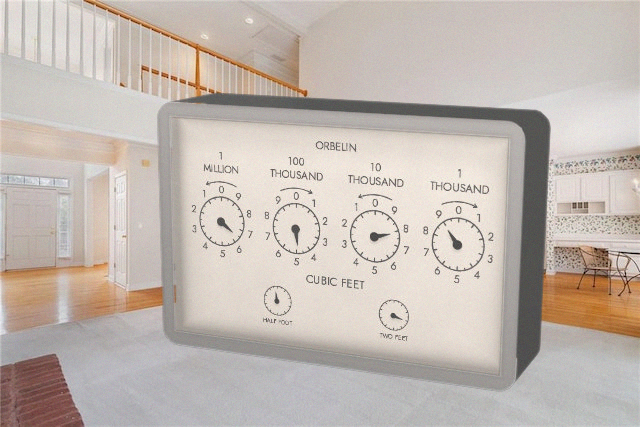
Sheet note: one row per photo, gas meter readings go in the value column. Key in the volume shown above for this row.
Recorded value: 647900 ft³
